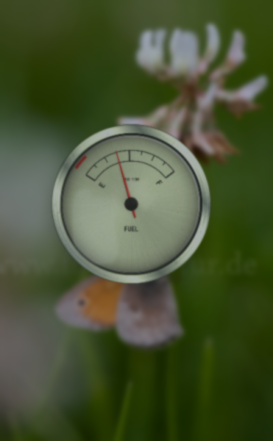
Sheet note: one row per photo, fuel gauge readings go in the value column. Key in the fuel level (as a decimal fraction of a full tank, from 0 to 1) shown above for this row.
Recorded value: 0.375
